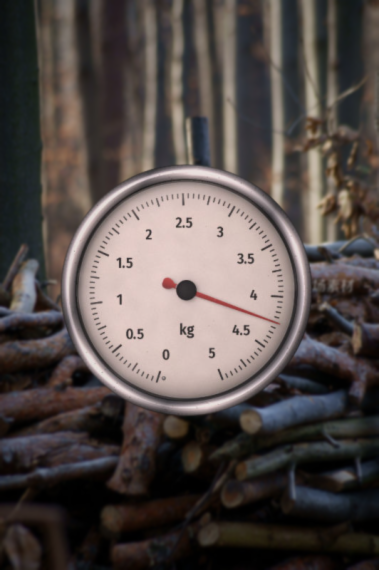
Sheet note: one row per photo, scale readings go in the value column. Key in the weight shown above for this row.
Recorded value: 4.25 kg
